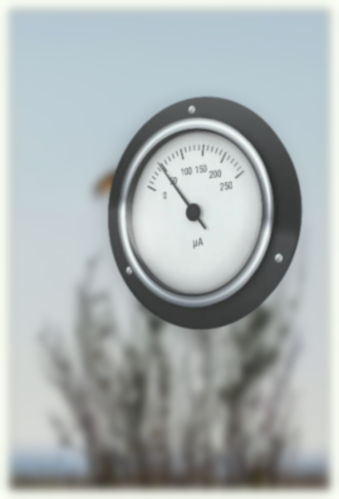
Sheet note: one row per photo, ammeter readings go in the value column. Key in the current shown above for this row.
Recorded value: 50 µA
